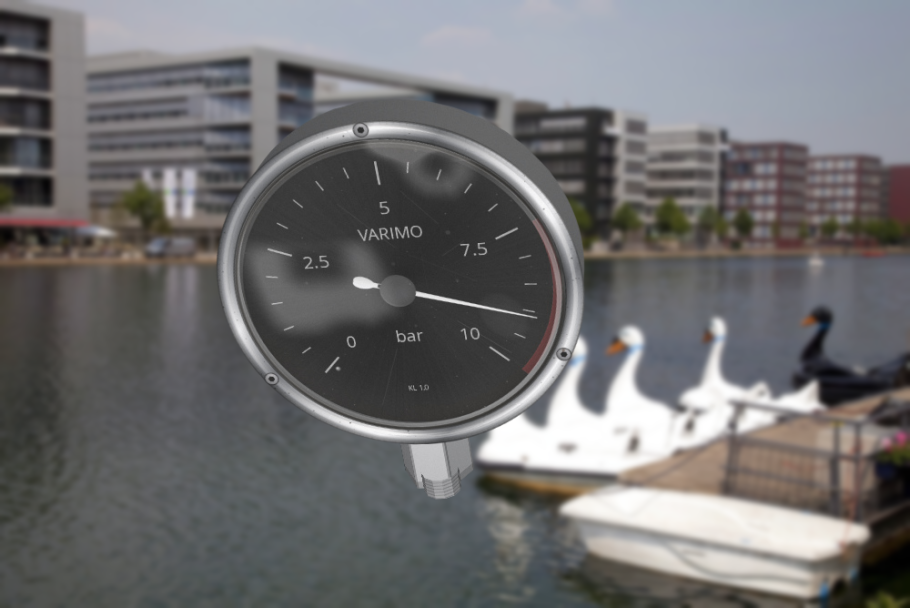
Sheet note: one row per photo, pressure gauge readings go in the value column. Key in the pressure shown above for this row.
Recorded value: 9 bar
